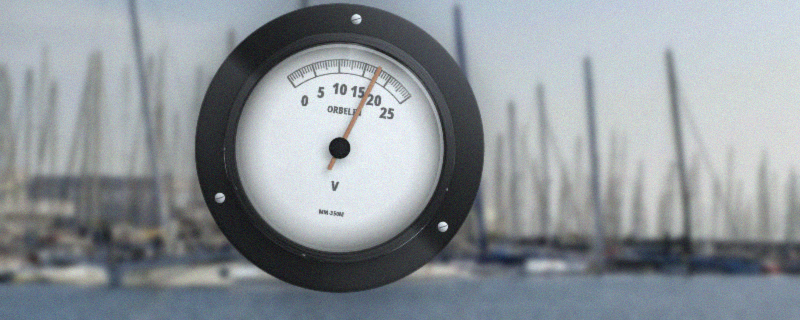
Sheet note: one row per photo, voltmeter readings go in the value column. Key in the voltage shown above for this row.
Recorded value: 17.5 V
